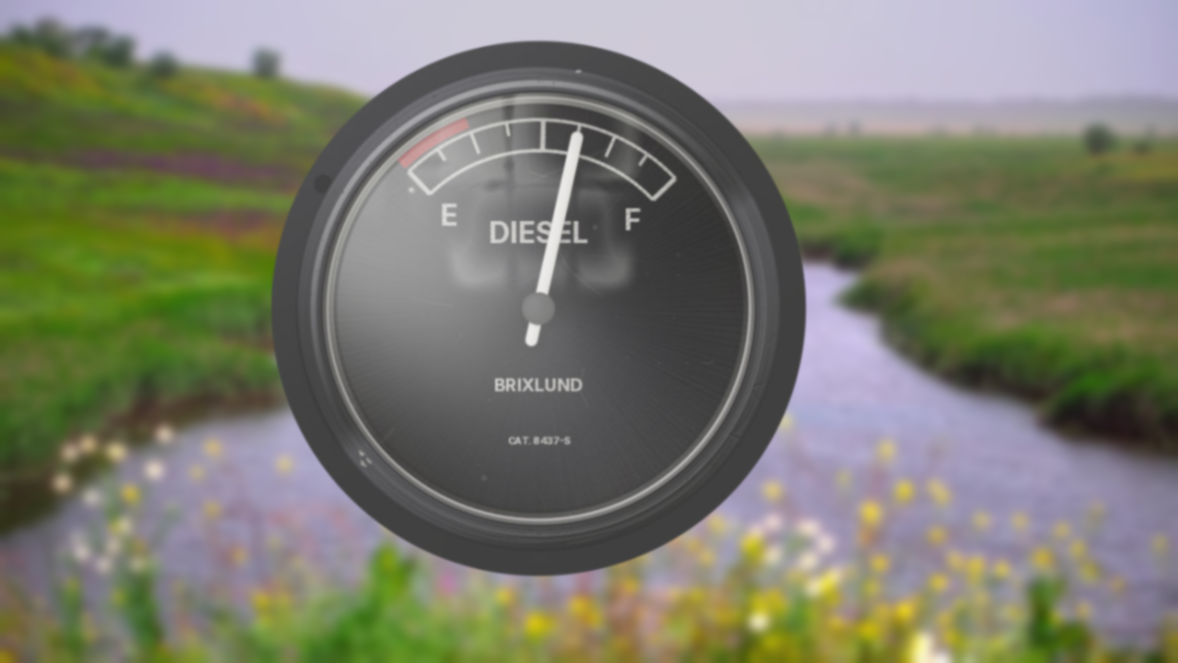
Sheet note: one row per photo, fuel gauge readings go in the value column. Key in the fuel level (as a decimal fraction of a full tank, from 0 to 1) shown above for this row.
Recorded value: 0.625
